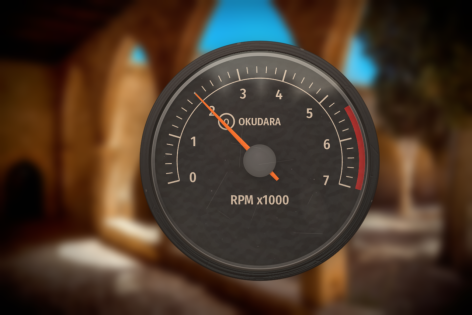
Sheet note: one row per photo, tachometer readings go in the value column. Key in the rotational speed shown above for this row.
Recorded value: 2000 rpm
